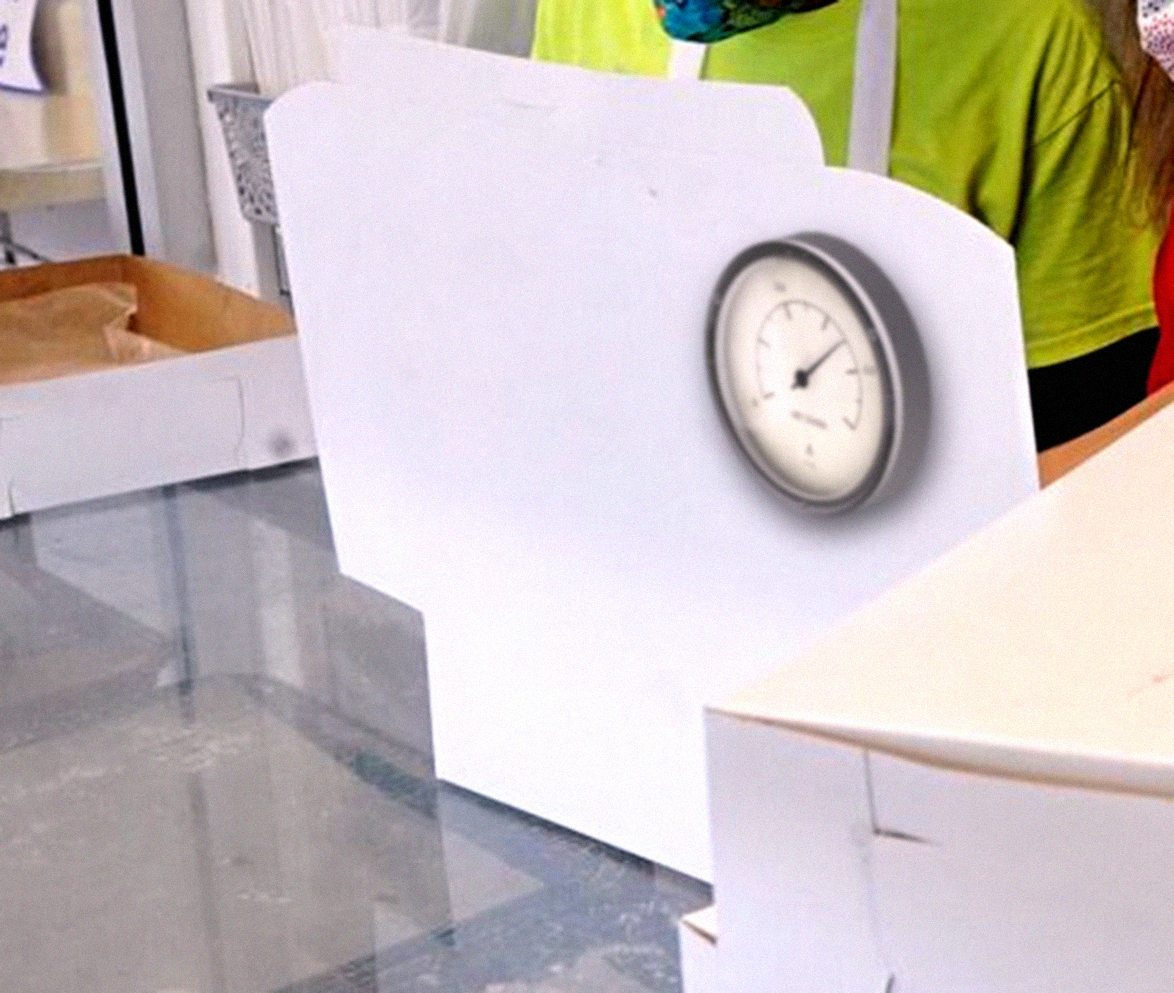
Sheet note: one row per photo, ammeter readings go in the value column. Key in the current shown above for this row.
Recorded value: 35 A
